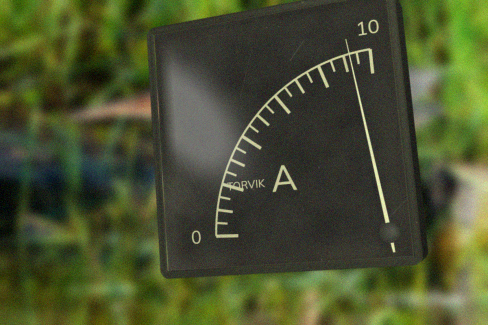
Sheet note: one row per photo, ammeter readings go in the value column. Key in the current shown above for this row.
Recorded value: 9.25 A
